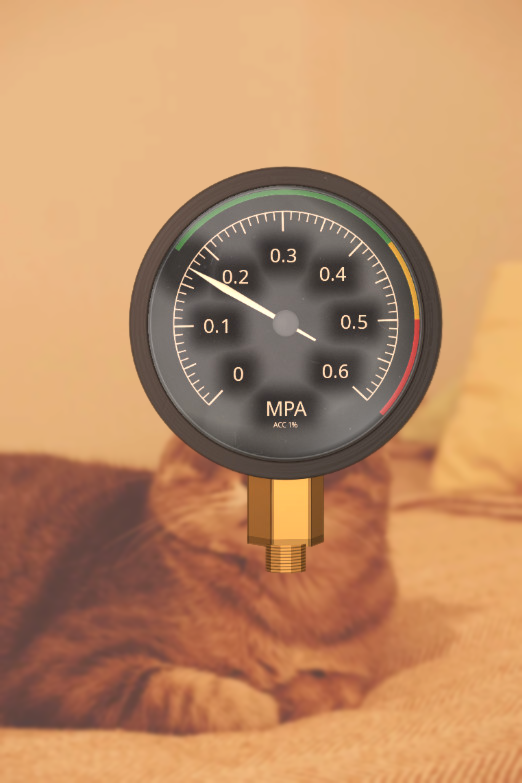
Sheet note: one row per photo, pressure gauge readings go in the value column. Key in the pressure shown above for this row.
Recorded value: 0.17 MPa
